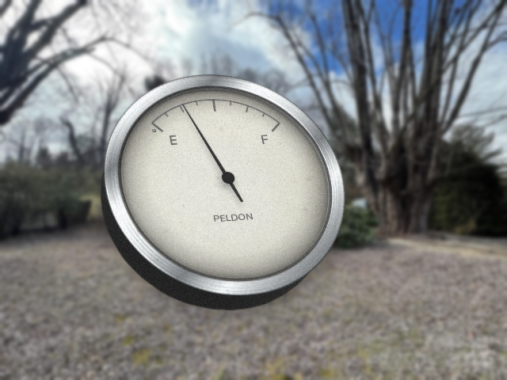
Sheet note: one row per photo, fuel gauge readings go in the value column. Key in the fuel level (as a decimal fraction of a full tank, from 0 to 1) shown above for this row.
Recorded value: 0.25
